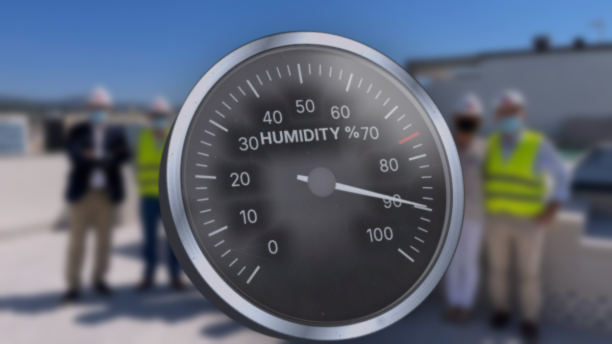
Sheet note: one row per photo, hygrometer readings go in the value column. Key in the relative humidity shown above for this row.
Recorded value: 90 %
